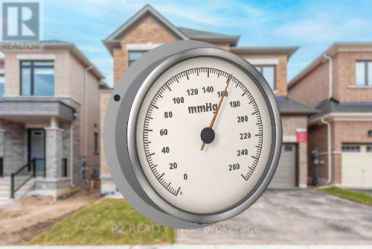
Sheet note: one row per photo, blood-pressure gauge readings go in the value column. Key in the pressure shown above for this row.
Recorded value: 160 mmHg
